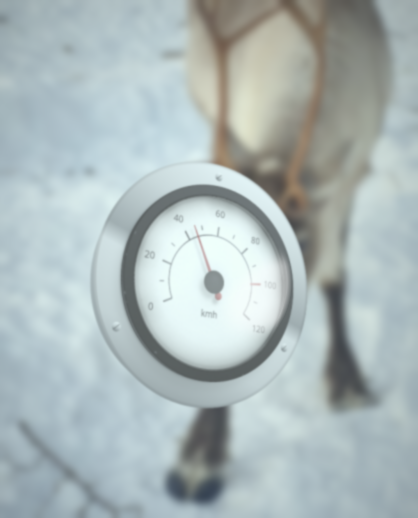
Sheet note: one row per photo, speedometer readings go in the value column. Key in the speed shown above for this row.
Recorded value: 45 km/h
